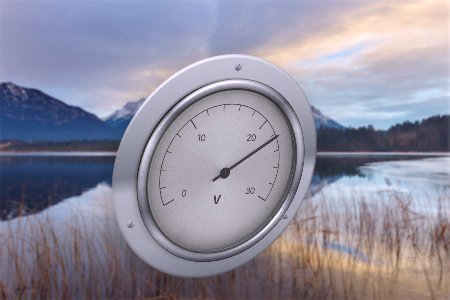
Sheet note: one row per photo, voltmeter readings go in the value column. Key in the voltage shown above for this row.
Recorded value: 22 V
